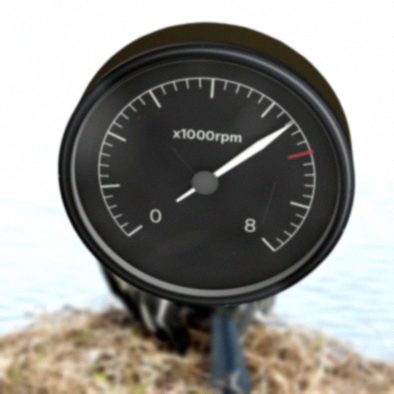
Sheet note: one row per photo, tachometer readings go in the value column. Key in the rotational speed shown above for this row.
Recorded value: 5400 rpm
